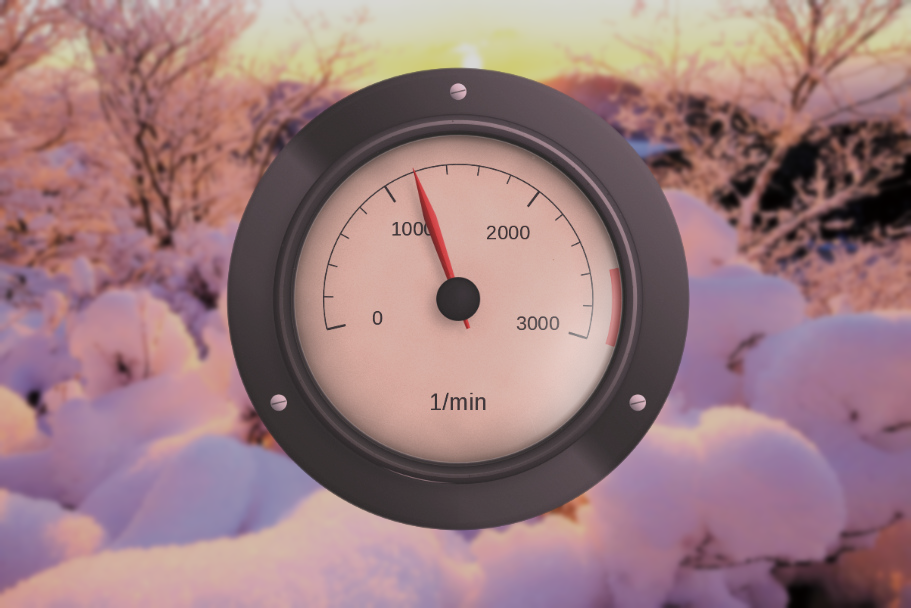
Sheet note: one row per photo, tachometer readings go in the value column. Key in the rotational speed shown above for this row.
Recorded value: 1200 rpm
